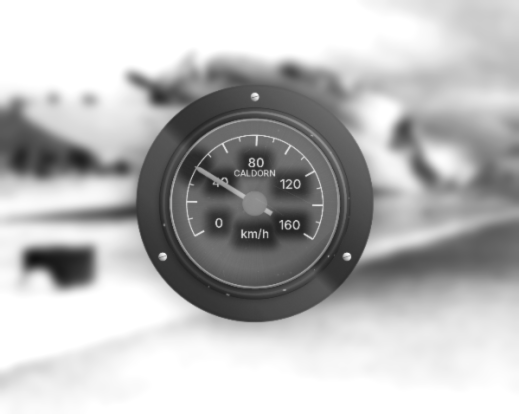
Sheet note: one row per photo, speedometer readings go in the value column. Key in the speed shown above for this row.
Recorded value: 40 km/h
